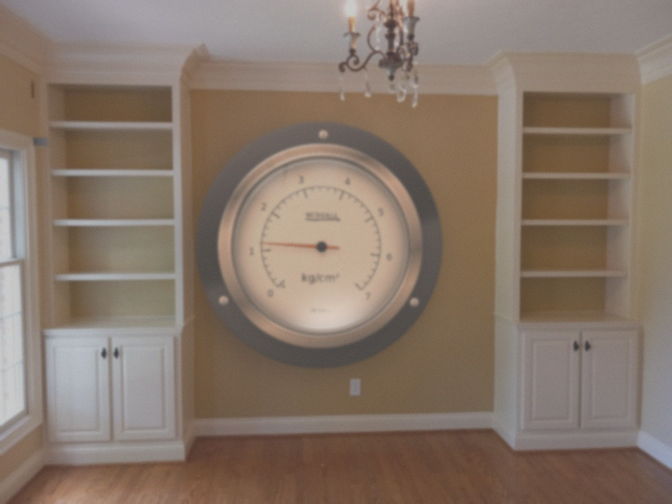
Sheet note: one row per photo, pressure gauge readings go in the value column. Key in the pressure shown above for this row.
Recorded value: 1.2 kg/cm²
